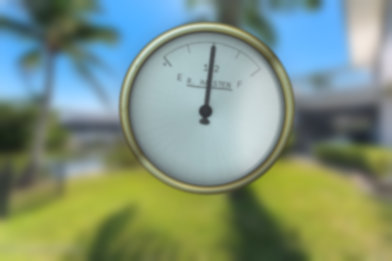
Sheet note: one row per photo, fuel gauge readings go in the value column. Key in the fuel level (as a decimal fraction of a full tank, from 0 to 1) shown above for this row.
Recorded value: 0.5
